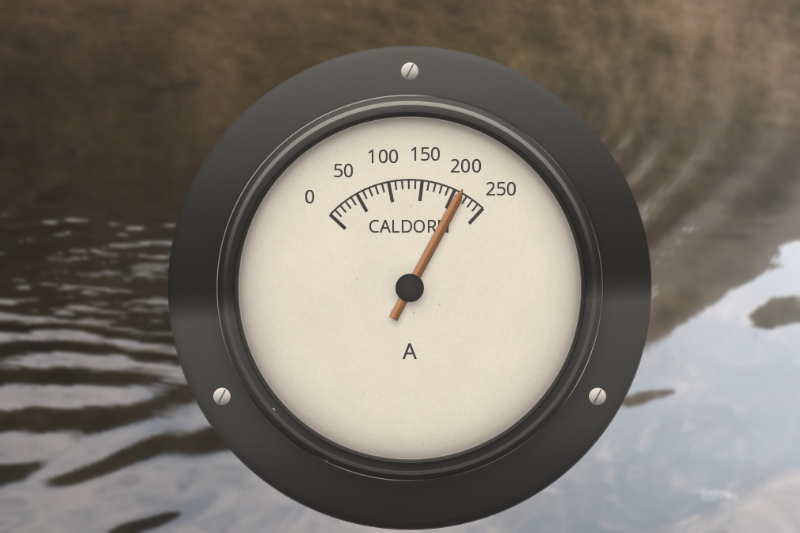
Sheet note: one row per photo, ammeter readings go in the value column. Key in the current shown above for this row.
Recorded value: 210 A
